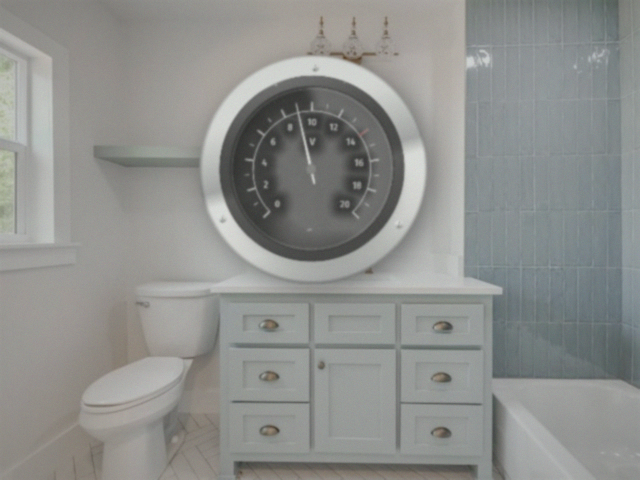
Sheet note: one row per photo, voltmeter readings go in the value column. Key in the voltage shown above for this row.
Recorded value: 9 V
